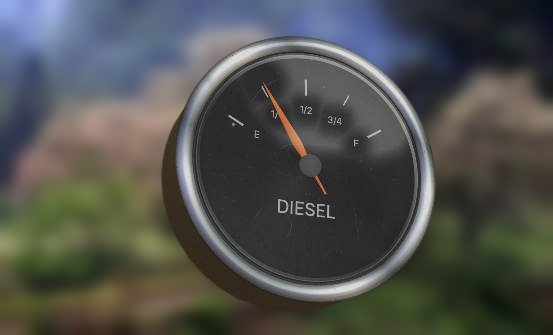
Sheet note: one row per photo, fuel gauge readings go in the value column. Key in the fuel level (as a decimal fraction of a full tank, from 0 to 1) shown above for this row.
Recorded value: 0.25
